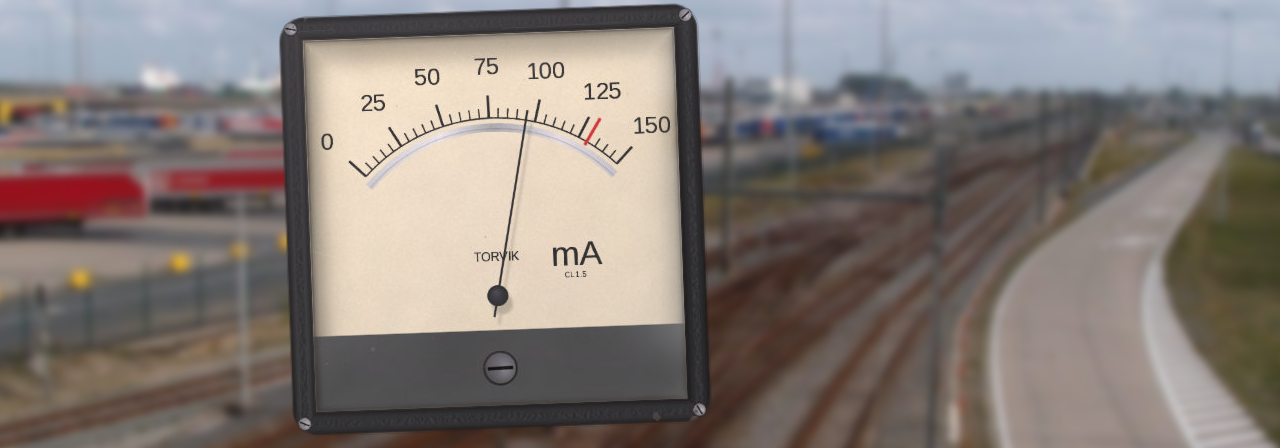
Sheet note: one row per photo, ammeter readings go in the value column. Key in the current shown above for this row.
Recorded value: 95 mA
